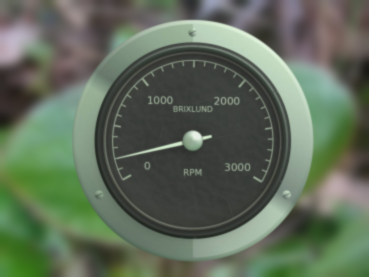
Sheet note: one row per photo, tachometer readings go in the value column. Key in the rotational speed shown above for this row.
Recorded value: 200 rpm
